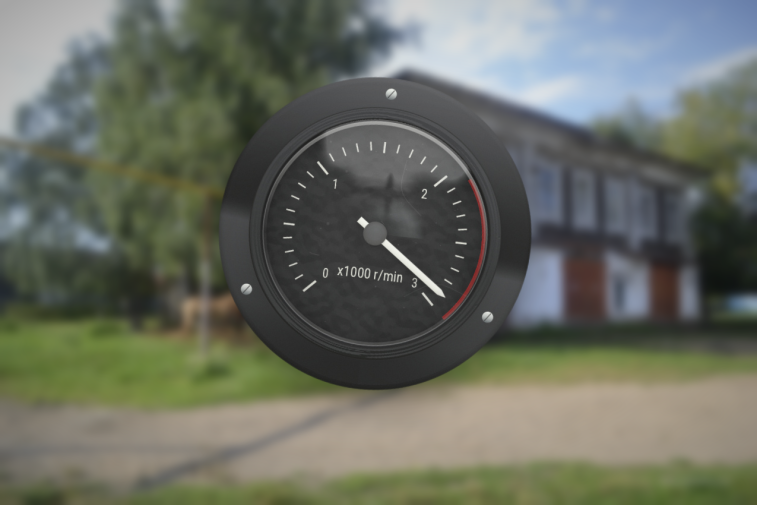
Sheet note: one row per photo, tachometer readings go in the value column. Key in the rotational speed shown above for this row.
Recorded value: 2900 rpm
